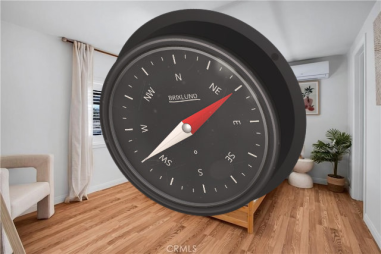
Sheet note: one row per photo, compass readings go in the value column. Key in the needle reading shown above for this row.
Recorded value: 60 °
